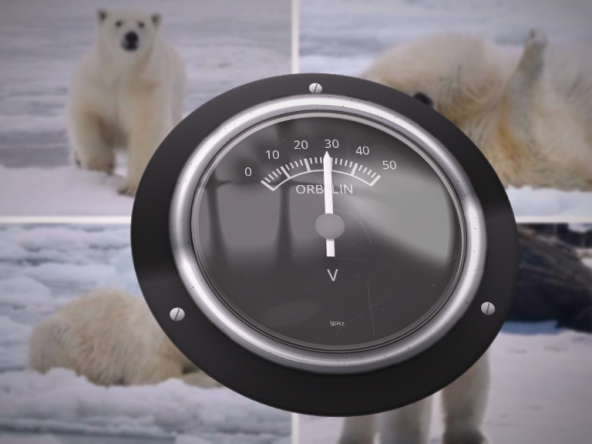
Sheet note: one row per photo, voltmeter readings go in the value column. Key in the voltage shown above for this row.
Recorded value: 28 V
